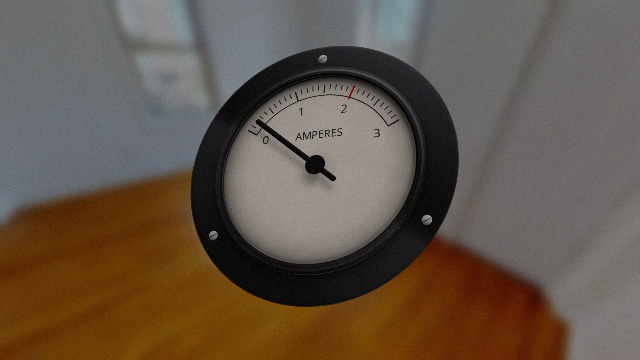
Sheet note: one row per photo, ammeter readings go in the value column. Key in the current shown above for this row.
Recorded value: 0.2 A
